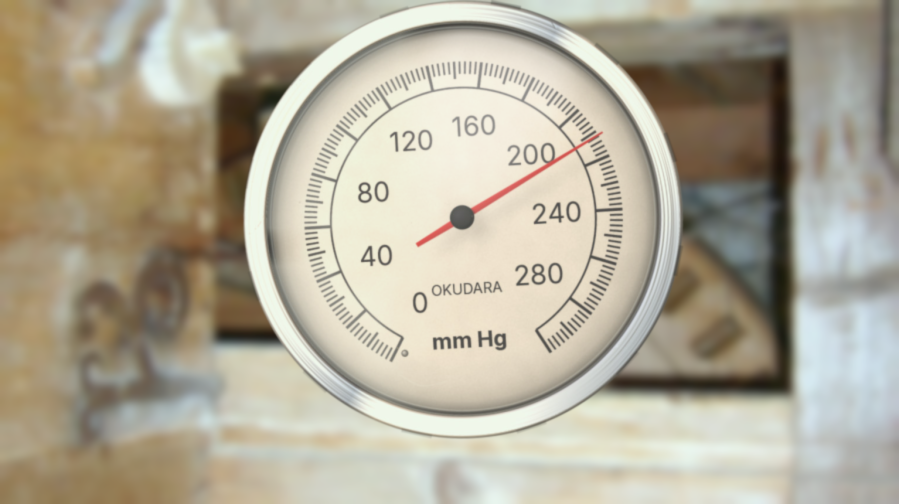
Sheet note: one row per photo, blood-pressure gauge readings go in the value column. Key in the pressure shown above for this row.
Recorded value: 212 mmHg
